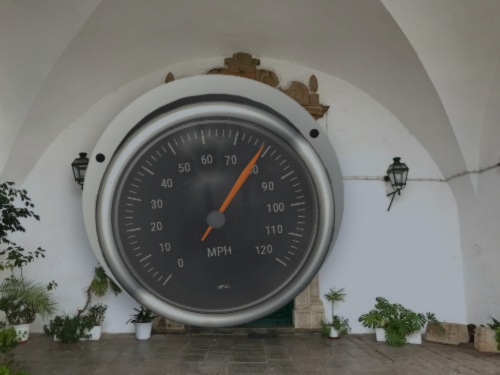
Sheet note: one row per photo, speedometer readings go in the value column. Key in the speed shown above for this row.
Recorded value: 78 mph
